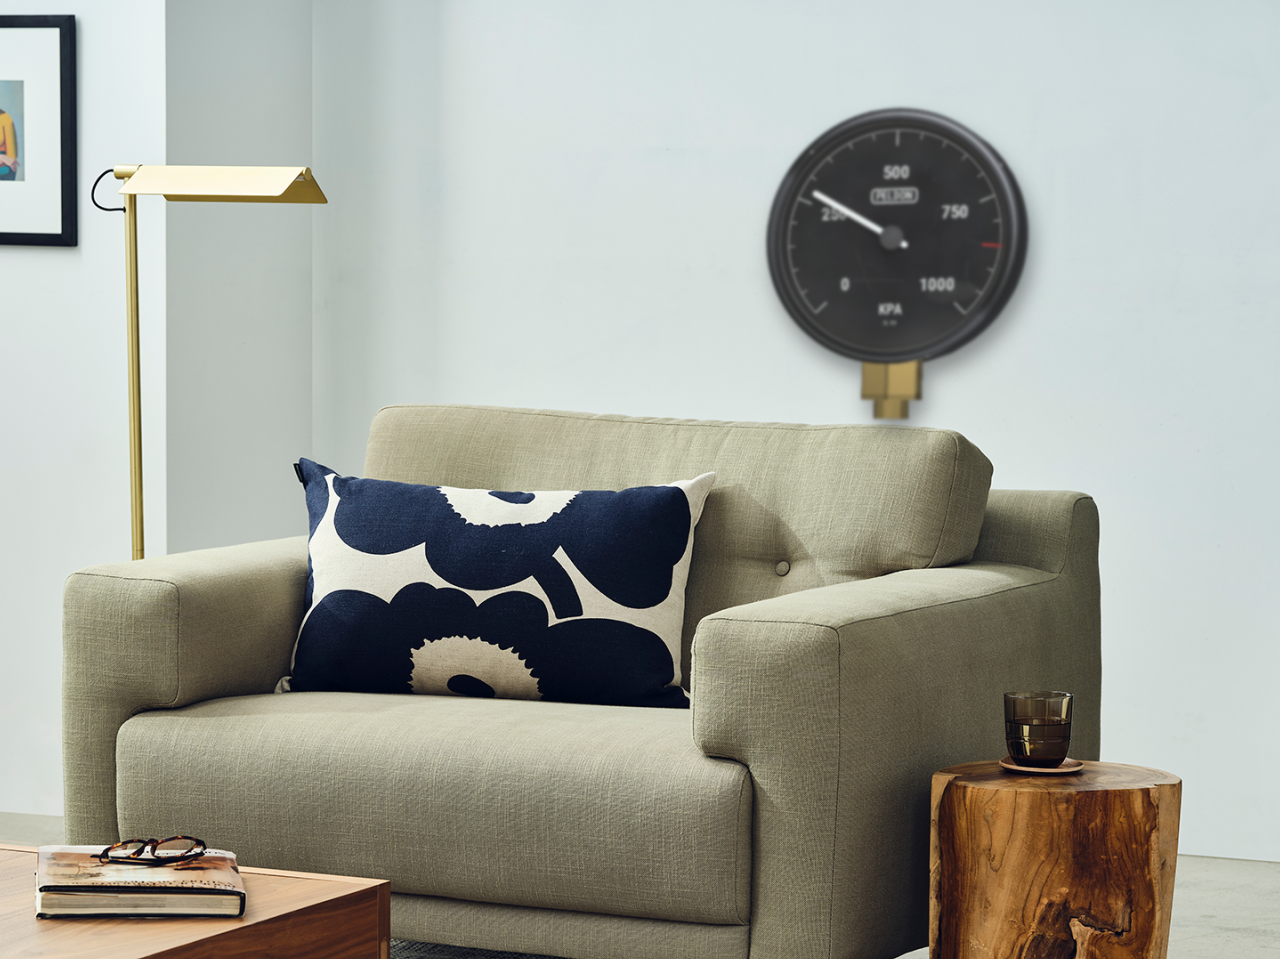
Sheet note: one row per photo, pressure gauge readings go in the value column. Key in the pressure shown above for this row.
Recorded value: 275 kPa
